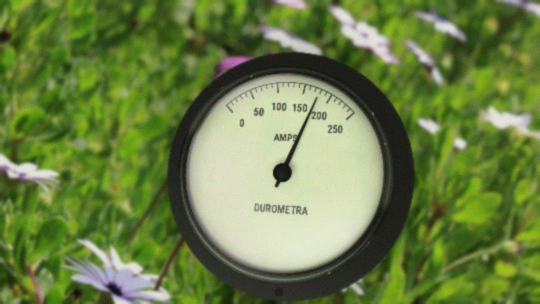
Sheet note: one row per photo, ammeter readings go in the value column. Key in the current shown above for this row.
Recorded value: 180 A
